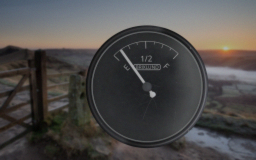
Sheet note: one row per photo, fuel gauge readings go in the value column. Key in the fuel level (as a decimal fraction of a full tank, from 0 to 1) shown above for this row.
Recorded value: 0.125
